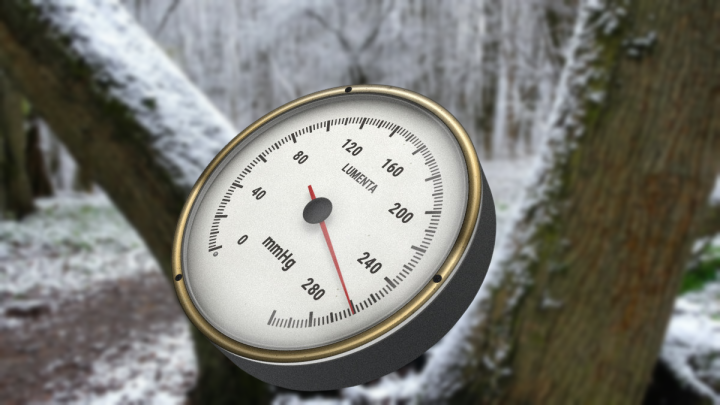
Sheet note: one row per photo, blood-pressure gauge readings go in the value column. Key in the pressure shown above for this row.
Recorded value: 260 mmHg
